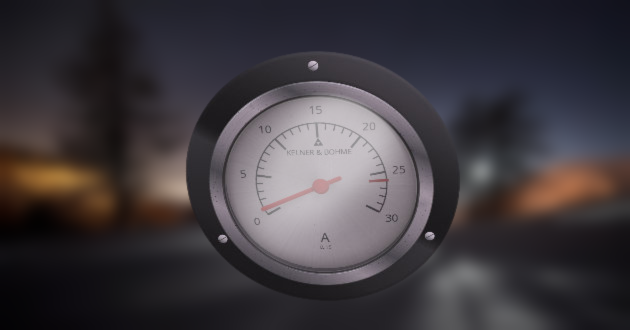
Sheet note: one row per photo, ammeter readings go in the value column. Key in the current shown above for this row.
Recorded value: 1 A
